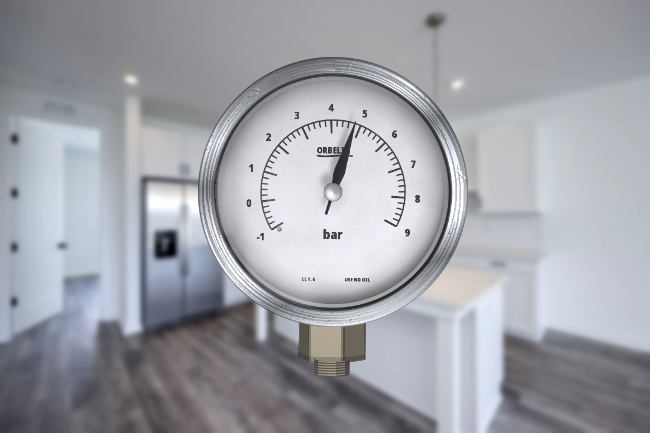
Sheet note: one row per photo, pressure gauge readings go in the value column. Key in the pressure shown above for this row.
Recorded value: 4.8 bar
